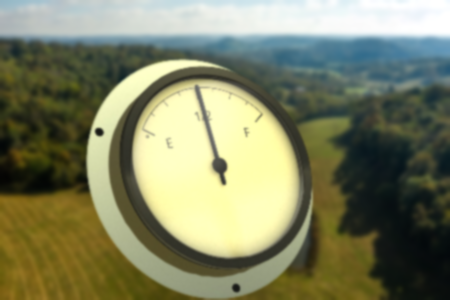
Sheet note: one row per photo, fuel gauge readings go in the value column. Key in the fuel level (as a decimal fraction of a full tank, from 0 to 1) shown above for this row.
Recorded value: 0.5
